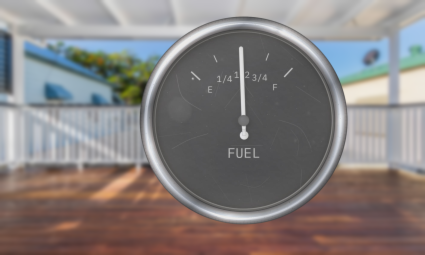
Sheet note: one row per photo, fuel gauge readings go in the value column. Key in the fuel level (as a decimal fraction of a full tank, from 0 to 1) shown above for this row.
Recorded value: 0.5
